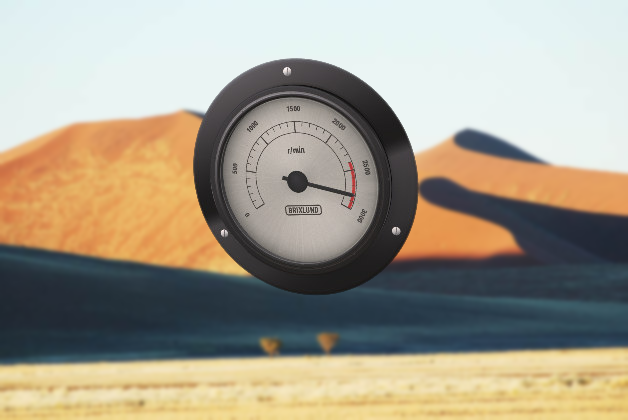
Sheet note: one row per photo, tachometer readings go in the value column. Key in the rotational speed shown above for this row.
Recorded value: 2800 rpm
